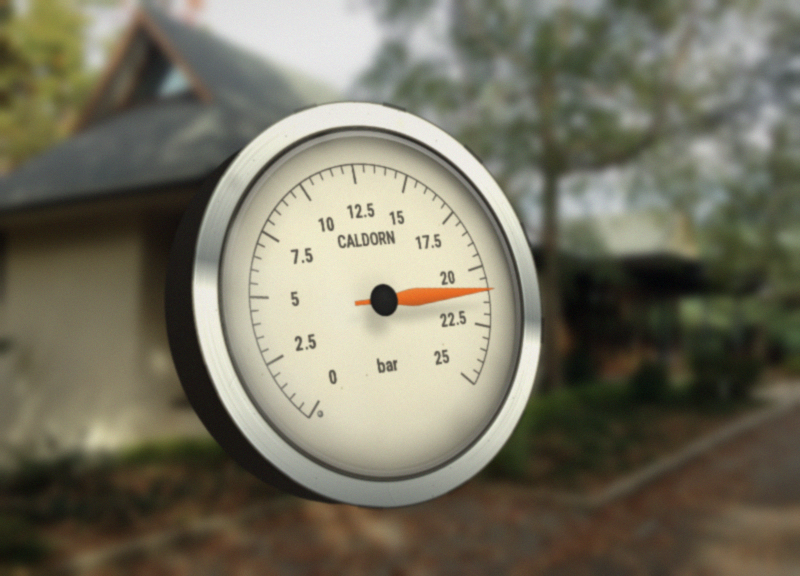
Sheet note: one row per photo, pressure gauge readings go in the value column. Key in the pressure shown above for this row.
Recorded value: 21 bar
